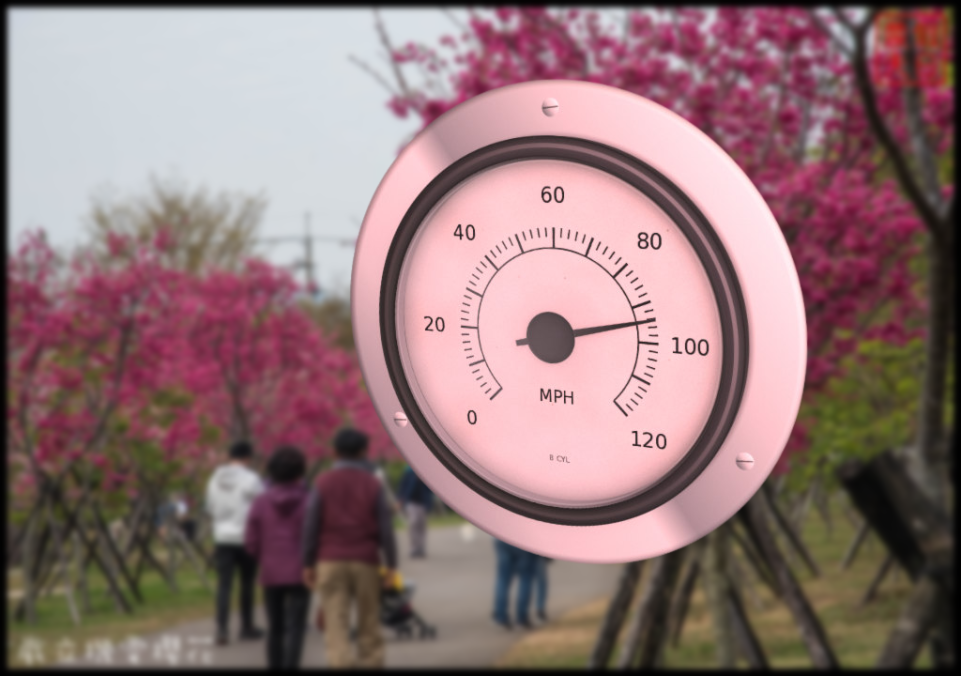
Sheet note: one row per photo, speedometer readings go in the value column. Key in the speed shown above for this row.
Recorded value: 94 mph
